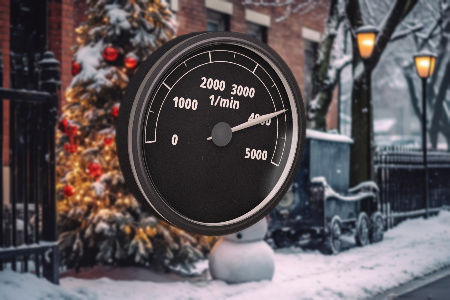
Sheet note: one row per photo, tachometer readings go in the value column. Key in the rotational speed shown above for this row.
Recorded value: 4000 rpm
